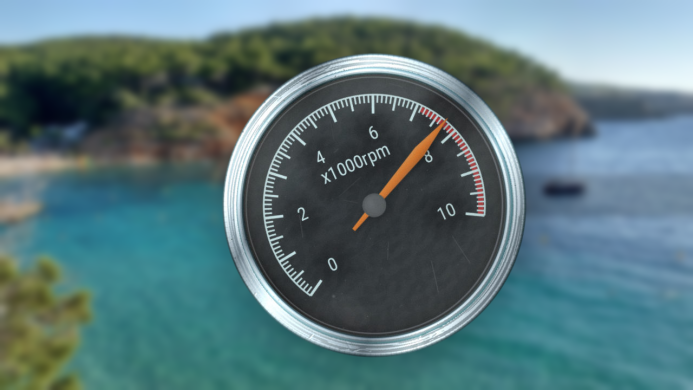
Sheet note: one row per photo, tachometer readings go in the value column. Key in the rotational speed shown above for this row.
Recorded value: 7700 rpm
